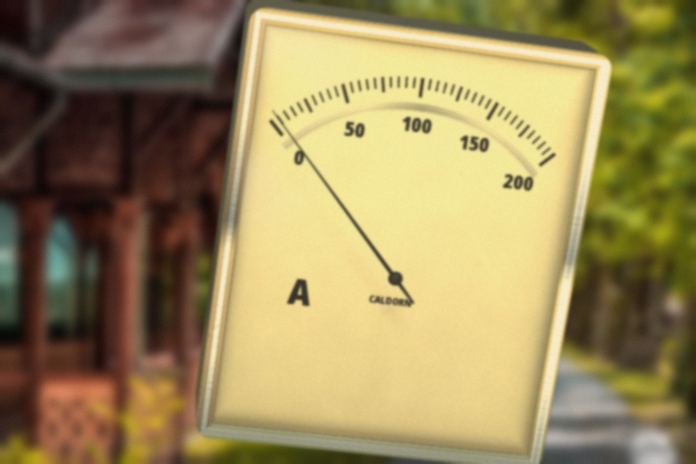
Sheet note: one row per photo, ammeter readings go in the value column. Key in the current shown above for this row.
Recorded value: 5 A
